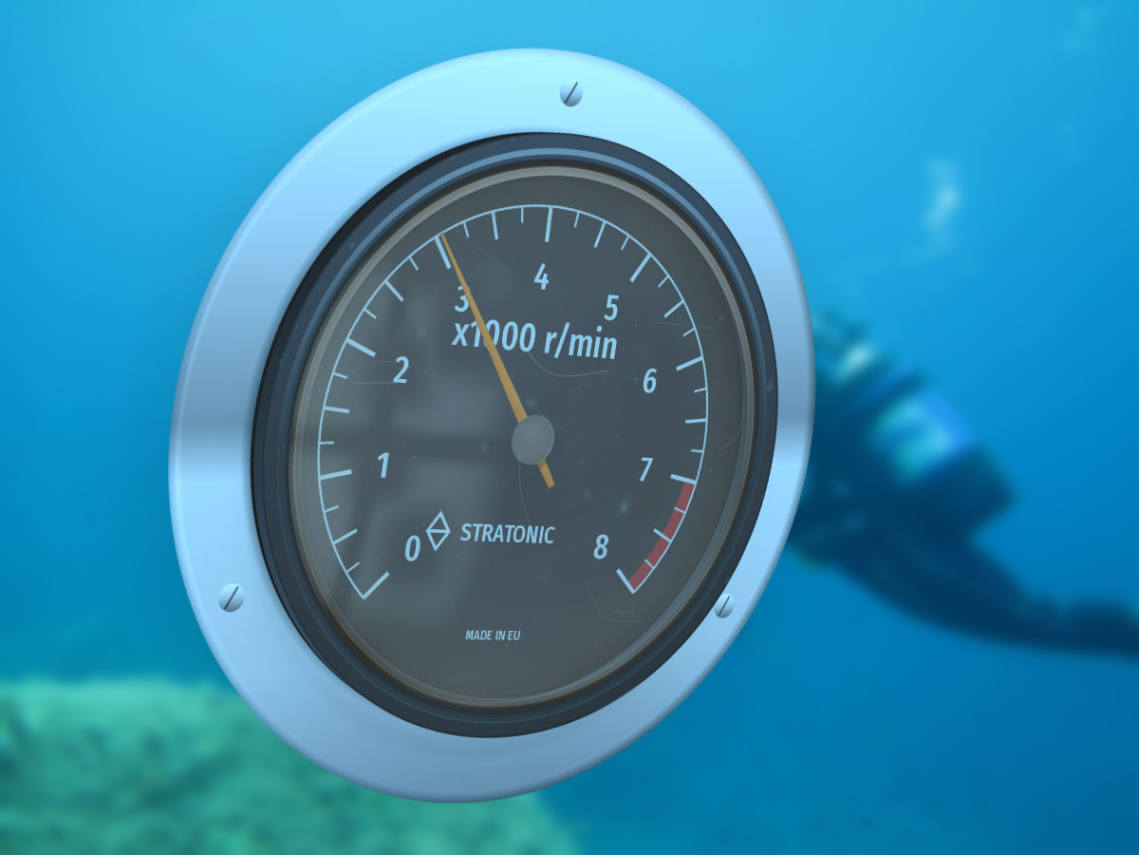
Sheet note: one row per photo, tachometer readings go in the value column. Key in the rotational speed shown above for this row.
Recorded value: 3000 rpm
